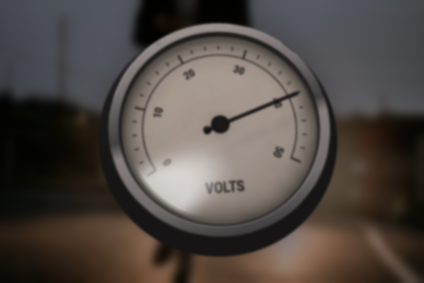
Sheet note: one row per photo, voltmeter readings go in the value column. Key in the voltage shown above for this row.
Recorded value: 40 V
